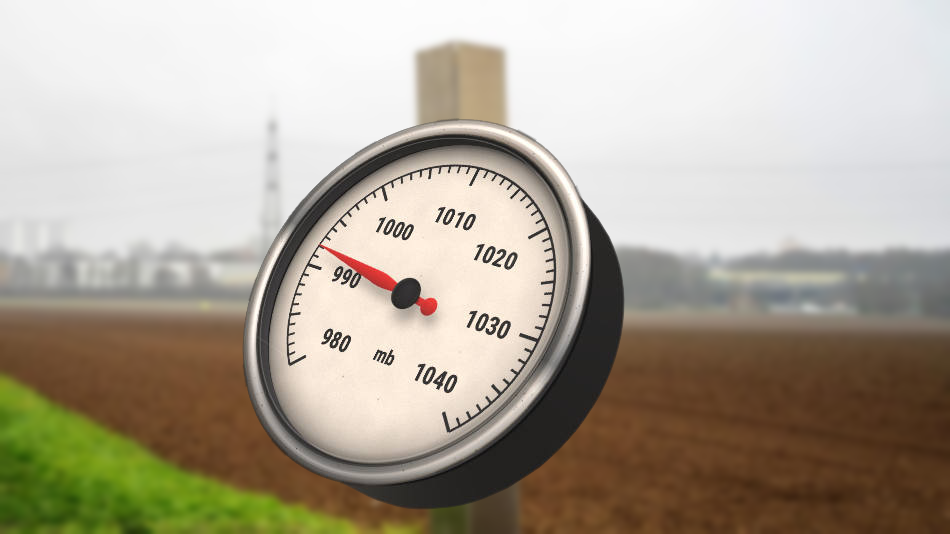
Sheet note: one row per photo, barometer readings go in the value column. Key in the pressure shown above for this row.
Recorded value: 992 mbar
